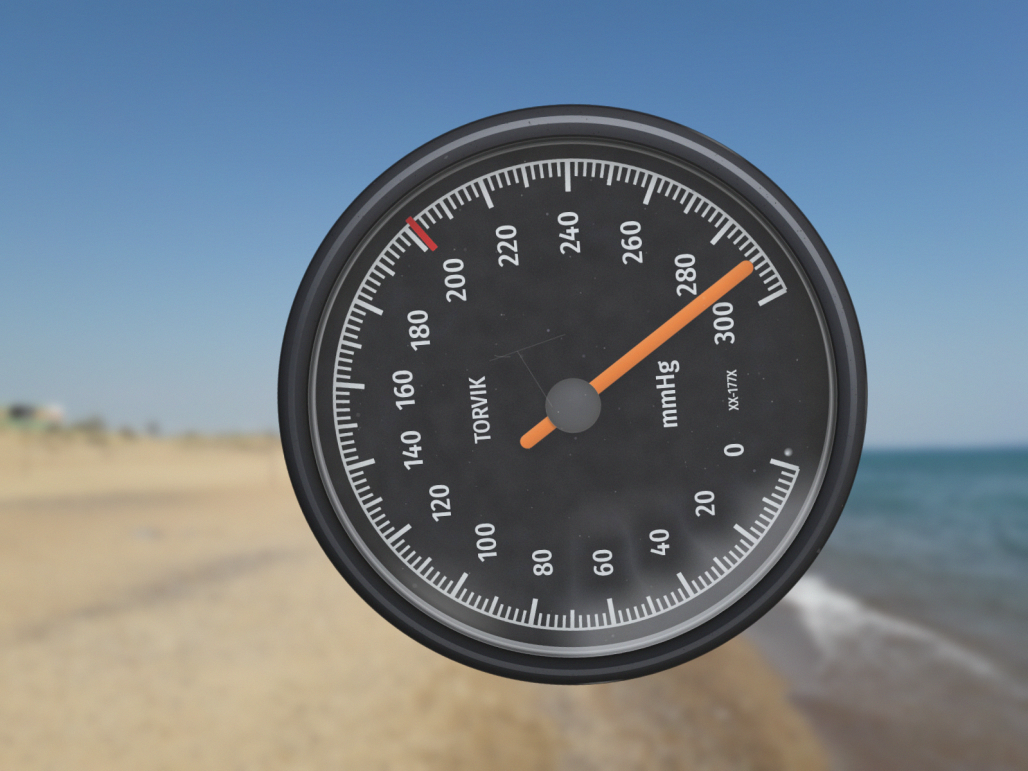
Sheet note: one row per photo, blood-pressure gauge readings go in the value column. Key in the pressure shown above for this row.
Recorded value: 290 mmHg
